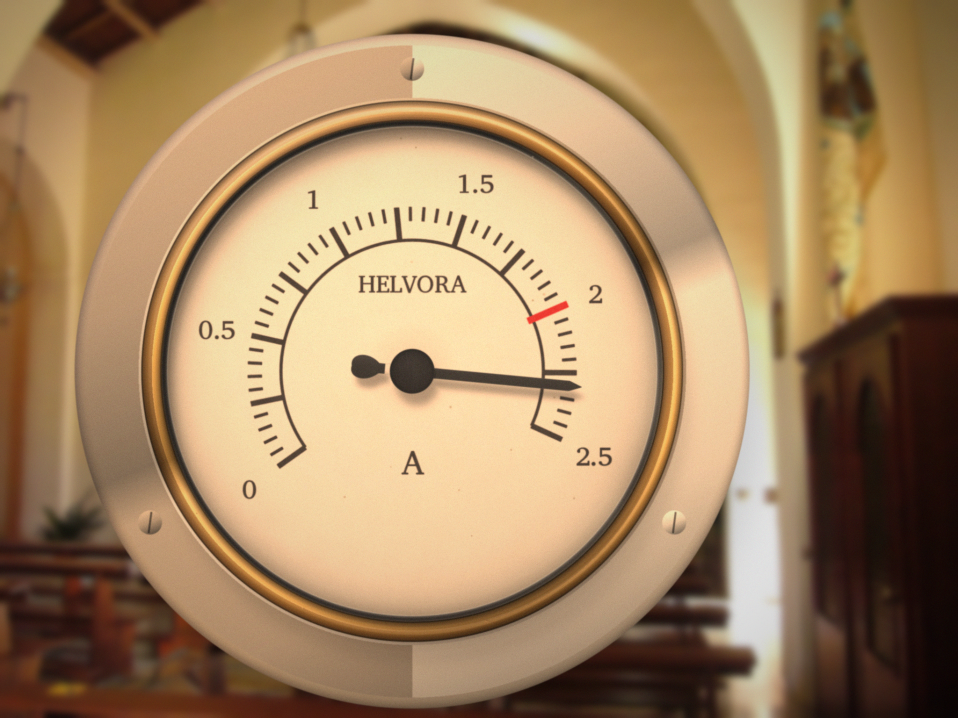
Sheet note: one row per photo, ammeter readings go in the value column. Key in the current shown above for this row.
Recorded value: 2.3 A
